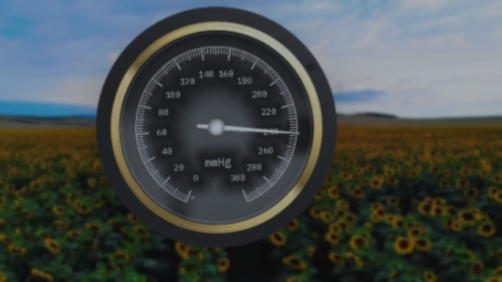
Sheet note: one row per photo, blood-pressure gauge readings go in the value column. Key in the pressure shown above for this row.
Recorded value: 240 mmHg
